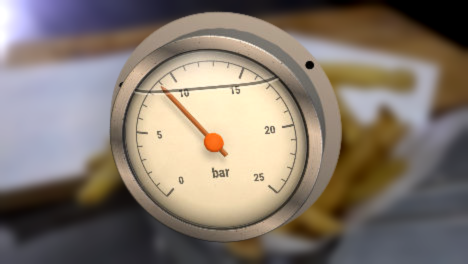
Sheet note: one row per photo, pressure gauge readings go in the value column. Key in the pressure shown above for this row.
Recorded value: 9 bar
